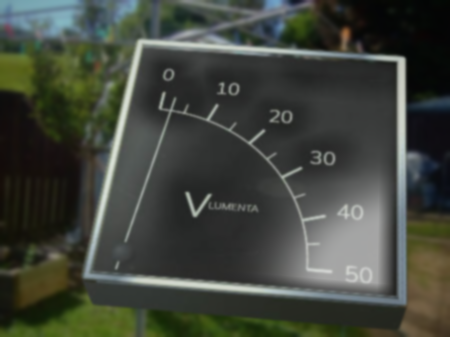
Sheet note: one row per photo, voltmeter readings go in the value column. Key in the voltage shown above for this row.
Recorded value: 2.5 V
